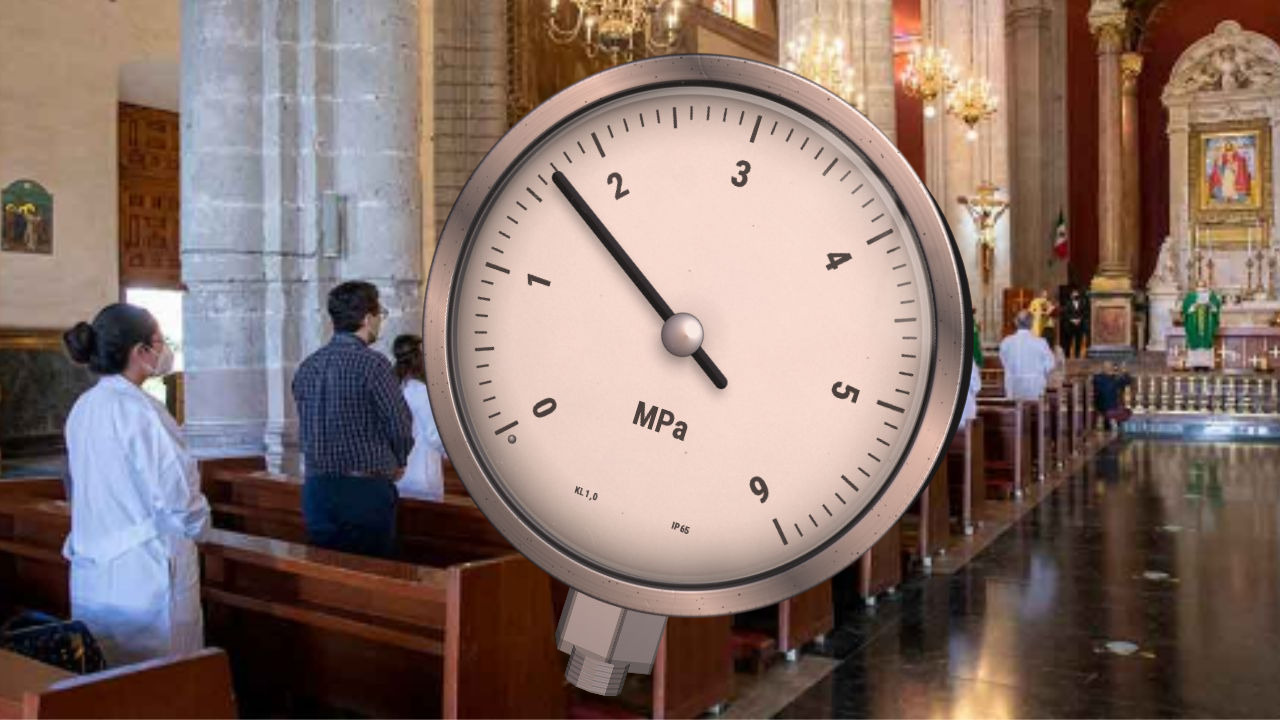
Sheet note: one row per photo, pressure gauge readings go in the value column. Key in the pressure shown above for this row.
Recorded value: 1.7 MPa
